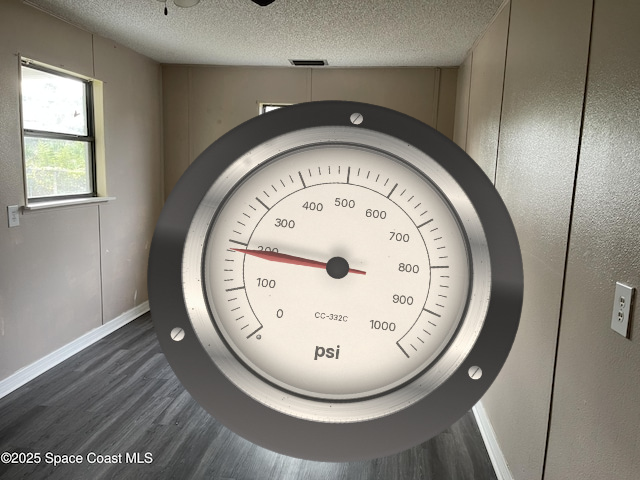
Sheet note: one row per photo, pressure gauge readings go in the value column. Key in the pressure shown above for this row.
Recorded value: 180 psi
